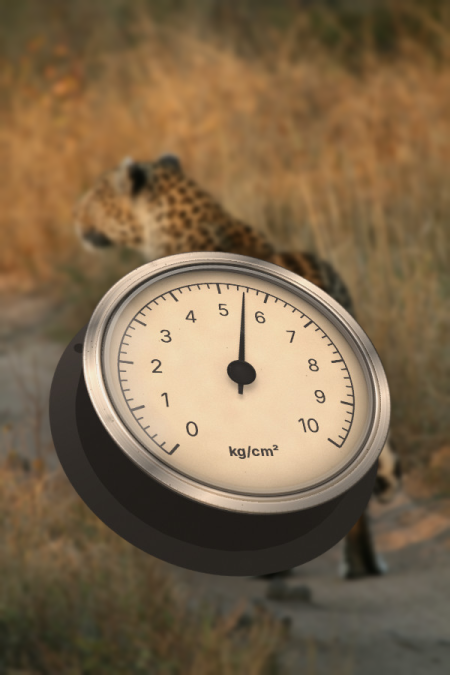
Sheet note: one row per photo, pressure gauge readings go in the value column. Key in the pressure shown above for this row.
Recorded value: 5.5 kg/cm²
